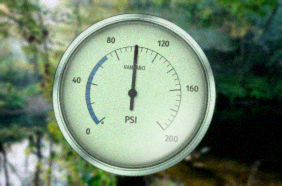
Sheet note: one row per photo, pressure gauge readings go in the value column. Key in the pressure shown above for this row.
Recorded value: 100 psi
